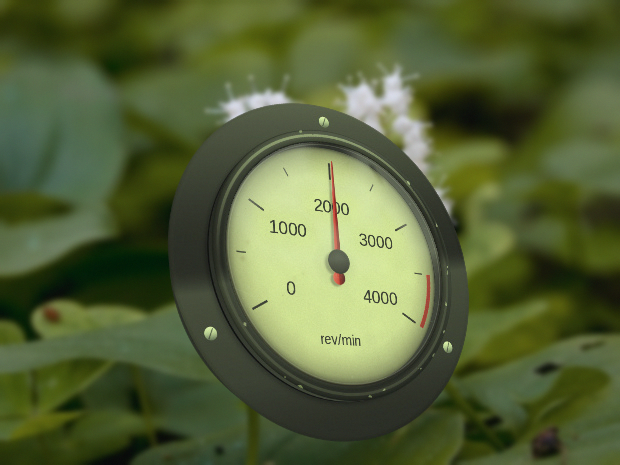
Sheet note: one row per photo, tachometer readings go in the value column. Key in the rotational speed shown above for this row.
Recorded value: 2000 rpm
